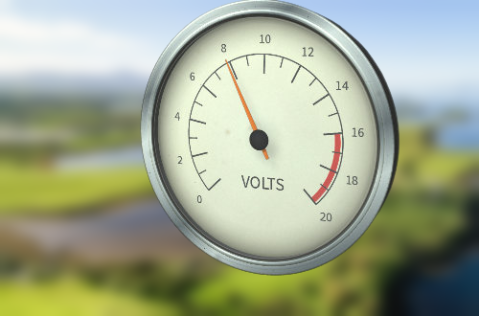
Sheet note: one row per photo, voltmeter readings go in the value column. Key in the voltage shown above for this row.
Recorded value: 8 V
